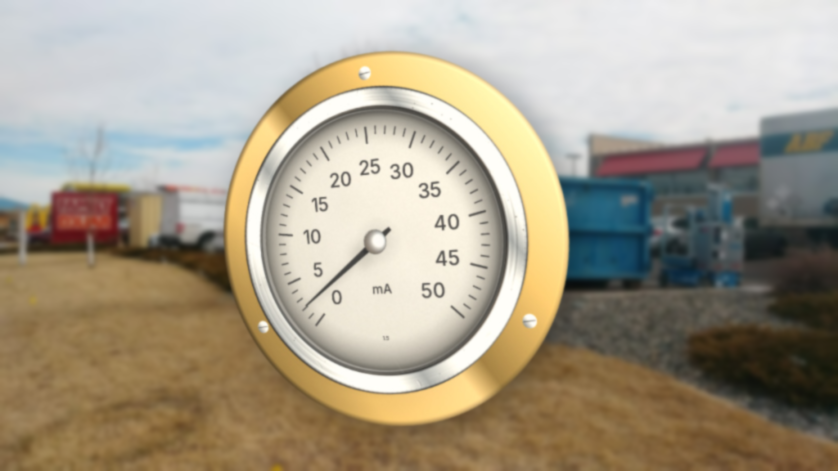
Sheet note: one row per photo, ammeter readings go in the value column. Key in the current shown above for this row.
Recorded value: 2 mA
